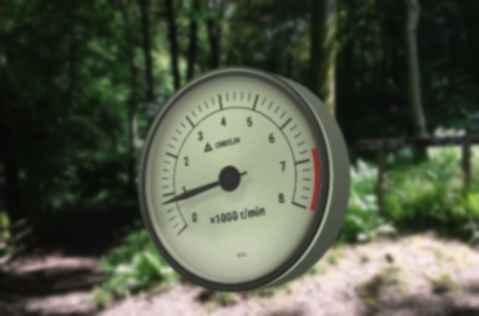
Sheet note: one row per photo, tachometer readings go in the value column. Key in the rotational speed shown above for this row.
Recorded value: 800 rpm
